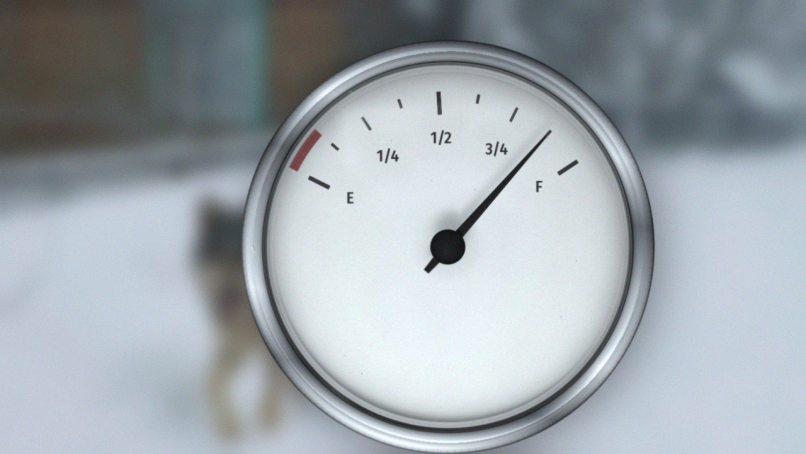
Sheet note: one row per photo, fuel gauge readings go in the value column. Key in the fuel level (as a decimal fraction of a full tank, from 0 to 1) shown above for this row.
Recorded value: 0.875
